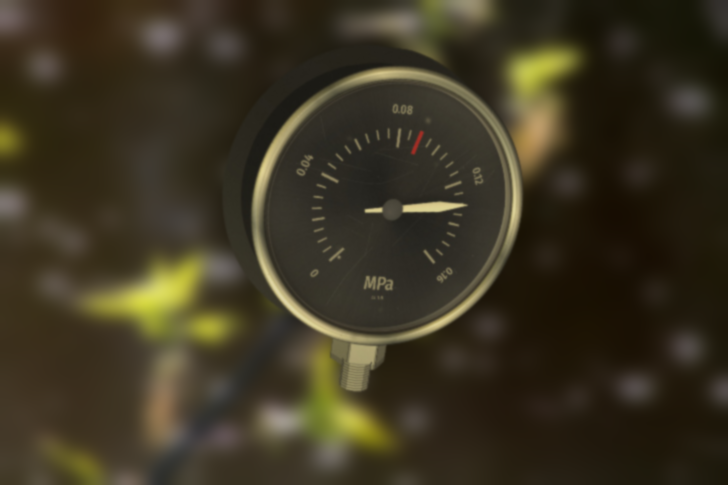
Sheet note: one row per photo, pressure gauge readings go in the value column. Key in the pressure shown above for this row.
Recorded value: 0.13 MPa
